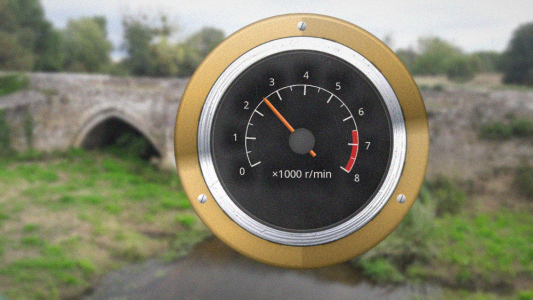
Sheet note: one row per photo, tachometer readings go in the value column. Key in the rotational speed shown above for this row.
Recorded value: 2500 rpm
